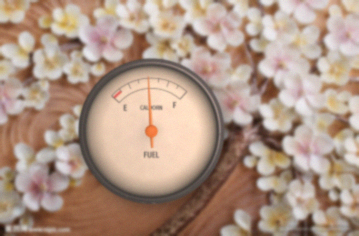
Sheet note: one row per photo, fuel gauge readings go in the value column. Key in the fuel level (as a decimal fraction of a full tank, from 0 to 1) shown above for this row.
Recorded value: 0.5
